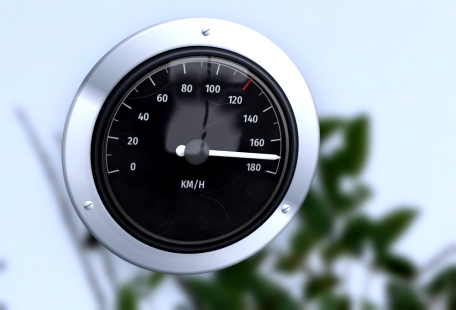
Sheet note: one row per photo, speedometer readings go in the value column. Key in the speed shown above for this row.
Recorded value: 170 km/h
